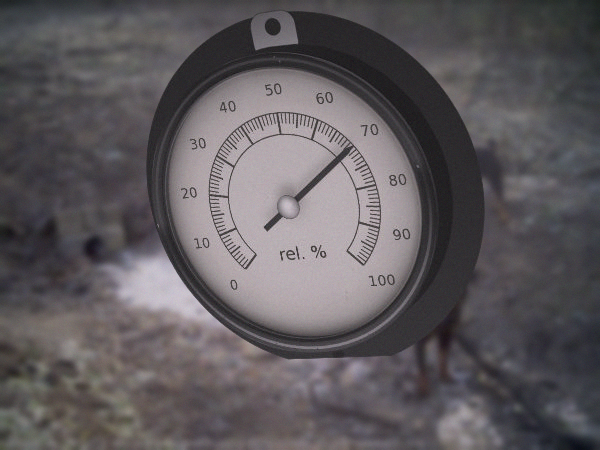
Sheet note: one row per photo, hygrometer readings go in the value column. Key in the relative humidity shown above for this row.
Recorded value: 70 %
